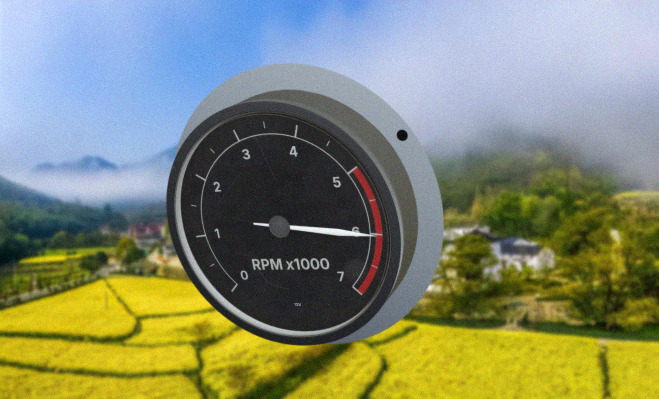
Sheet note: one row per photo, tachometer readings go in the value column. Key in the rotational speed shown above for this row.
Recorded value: 6000 rpm
